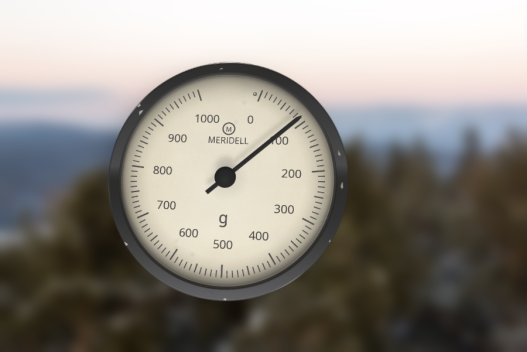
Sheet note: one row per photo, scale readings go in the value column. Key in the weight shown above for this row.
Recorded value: 90 g
